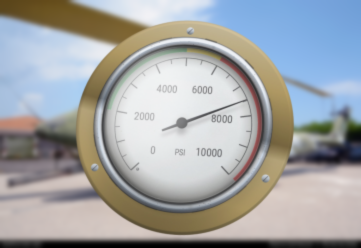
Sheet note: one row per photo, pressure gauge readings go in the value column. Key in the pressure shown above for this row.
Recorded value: 7500 psi
